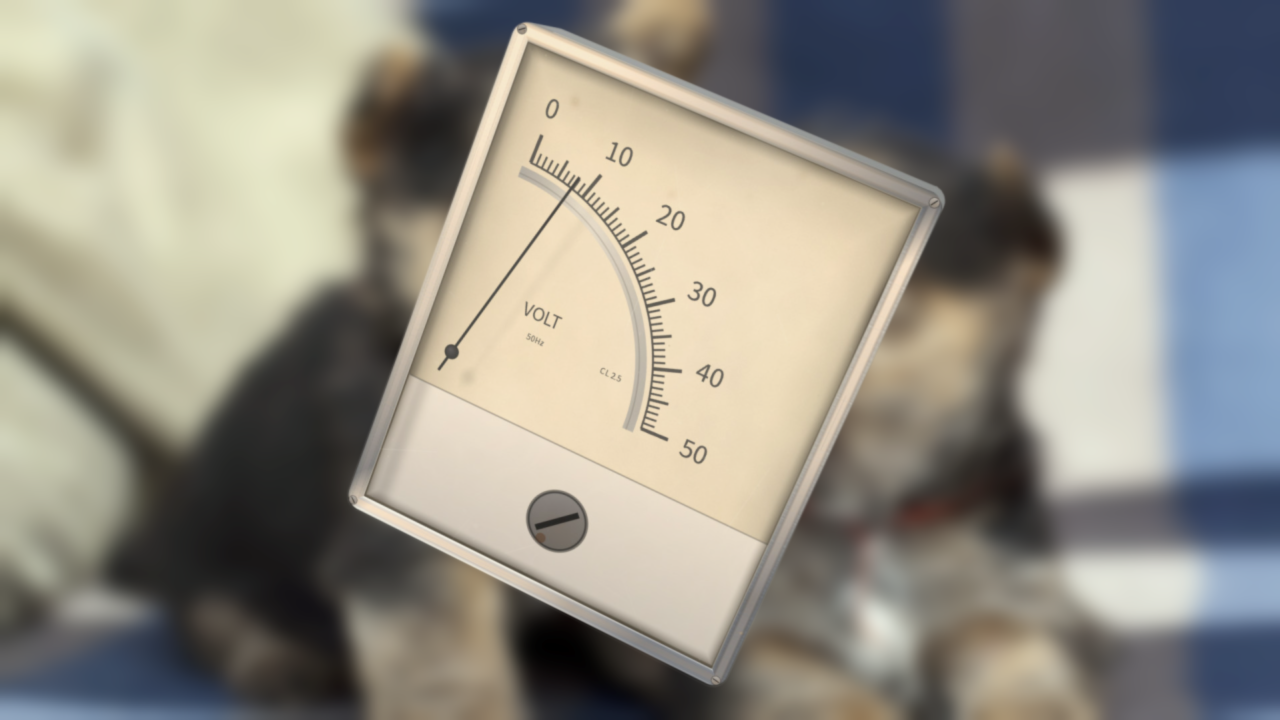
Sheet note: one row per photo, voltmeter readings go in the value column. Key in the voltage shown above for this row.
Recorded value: 8 V
